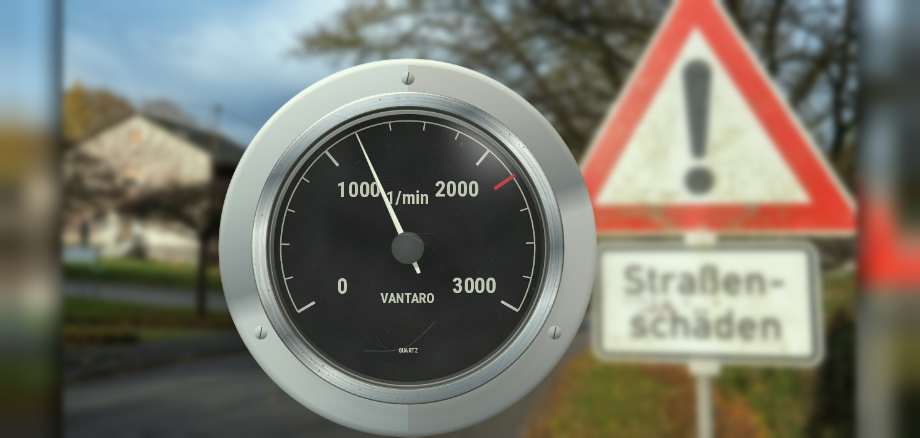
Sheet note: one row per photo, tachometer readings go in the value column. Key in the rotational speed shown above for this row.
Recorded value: 1200 rpm
